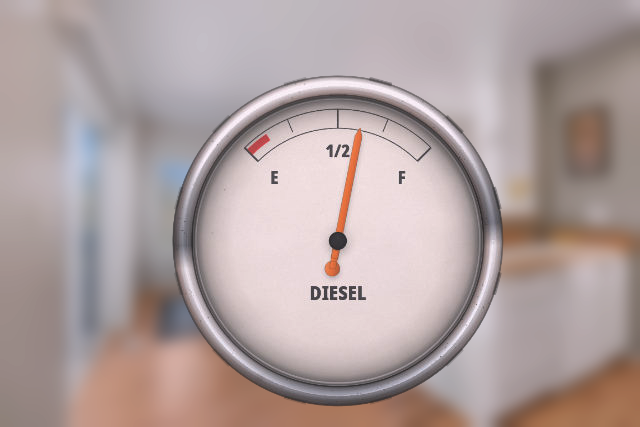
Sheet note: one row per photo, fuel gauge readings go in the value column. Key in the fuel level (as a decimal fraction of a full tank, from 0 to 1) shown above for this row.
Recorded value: 0.625
